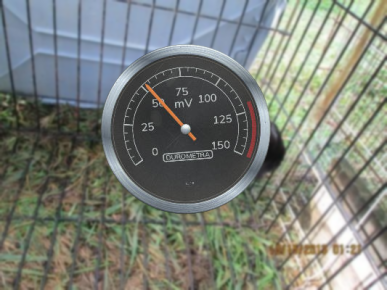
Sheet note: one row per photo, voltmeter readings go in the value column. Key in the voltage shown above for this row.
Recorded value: 52.5 mV
